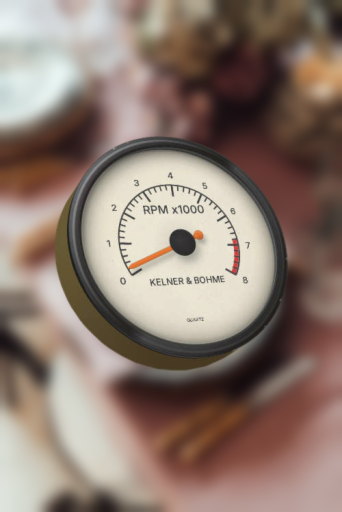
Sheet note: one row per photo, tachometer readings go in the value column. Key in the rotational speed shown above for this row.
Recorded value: 200 rpm
